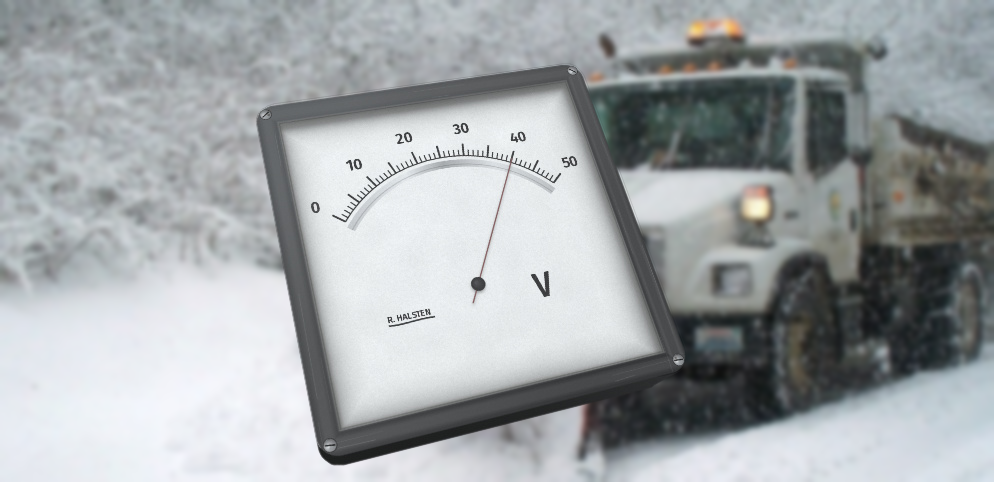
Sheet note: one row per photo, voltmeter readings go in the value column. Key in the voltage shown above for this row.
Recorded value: 40 V
